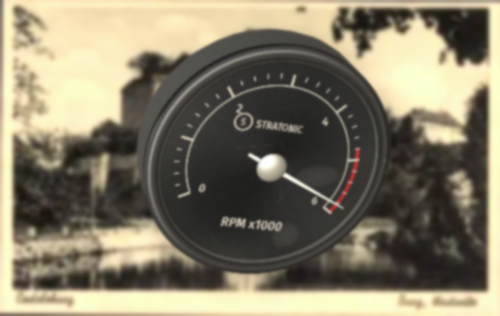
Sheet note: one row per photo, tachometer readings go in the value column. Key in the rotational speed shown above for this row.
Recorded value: 5800 rpm
